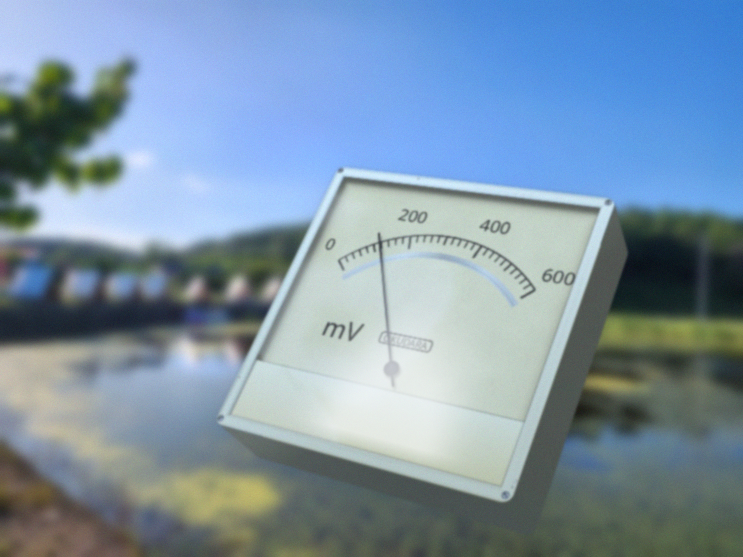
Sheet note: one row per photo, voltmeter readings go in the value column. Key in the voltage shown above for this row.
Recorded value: 120 mV
